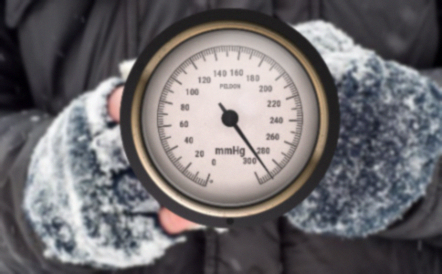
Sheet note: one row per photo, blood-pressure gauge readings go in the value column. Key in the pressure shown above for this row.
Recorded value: 290 mmHg
